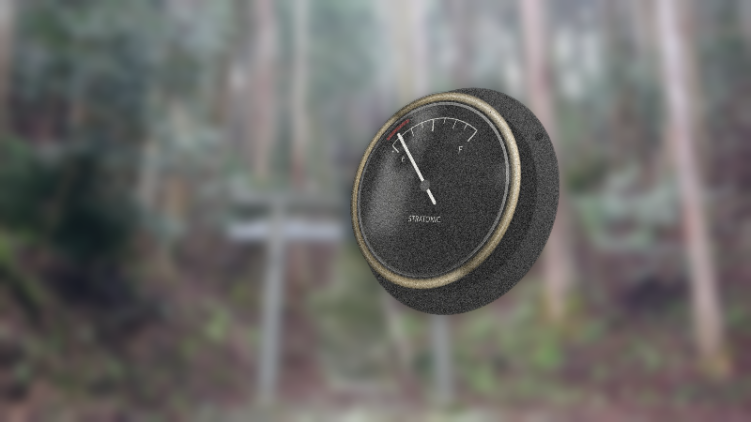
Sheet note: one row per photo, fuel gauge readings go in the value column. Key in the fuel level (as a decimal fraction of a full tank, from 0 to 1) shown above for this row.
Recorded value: 0.125
